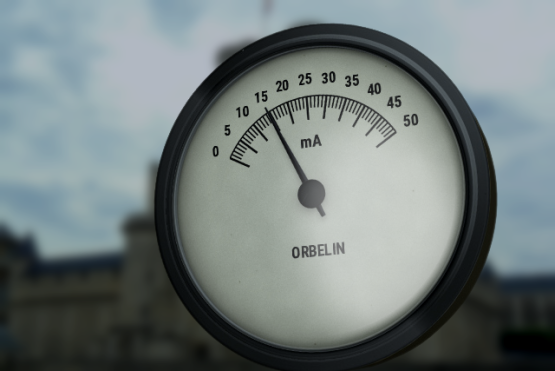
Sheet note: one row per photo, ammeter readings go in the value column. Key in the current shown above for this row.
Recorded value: 15 mA
